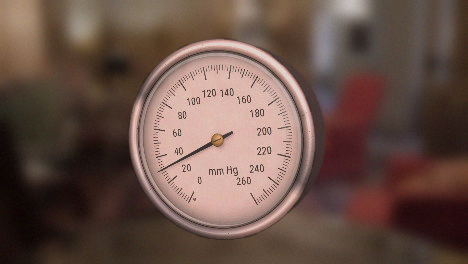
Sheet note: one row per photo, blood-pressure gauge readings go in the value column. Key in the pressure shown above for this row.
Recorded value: 30 mmHg
